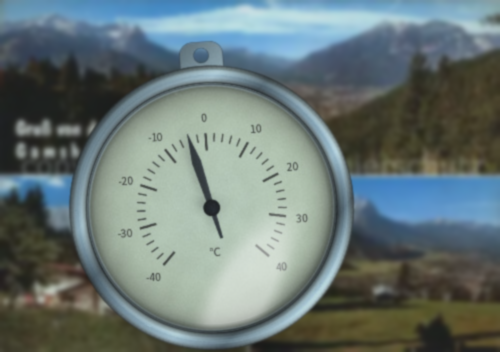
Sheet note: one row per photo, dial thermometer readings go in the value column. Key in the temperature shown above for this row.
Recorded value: -4 °C
